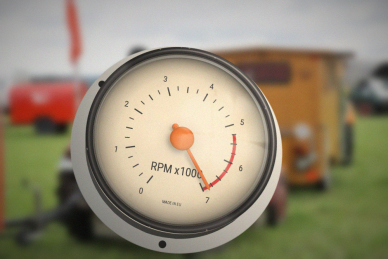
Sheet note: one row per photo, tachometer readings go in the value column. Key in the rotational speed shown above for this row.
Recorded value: 6875 rpm
